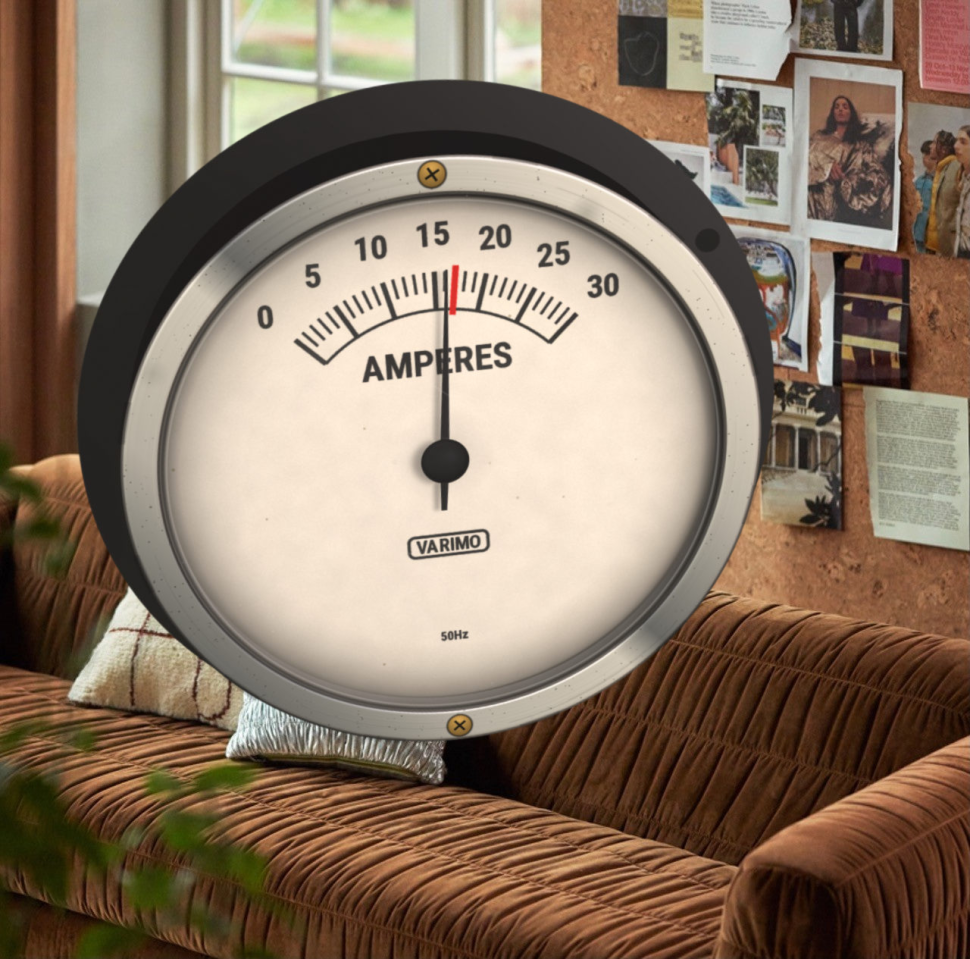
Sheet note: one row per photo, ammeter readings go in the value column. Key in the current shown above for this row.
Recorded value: 16 A
